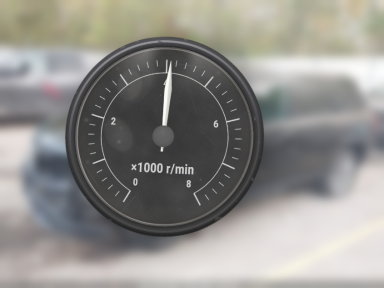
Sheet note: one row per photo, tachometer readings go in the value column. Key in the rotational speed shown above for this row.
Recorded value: 4100 rpm
